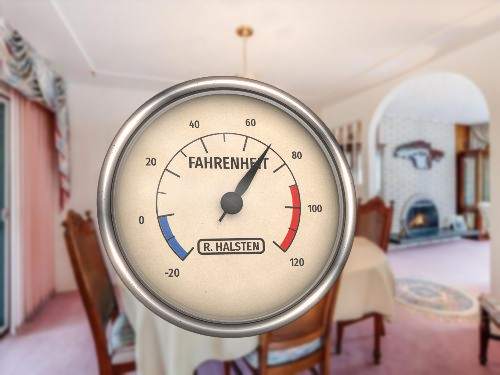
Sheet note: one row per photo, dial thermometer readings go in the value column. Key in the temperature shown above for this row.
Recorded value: 70 °F
